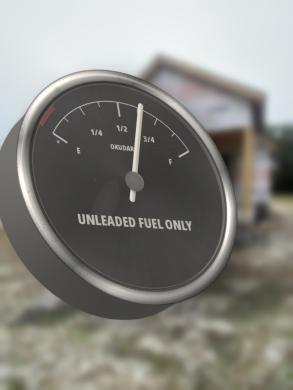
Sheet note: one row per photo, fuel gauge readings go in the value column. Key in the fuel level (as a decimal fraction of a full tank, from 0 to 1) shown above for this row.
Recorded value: 0.625
